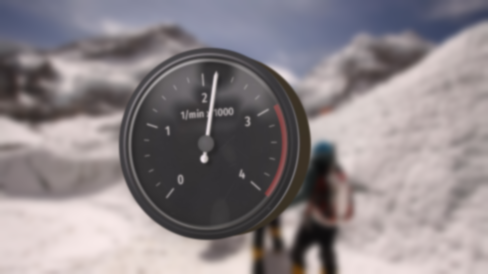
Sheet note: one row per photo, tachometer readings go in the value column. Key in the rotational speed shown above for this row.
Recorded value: 2200 rpm
